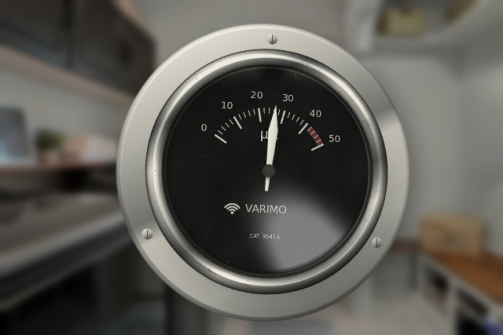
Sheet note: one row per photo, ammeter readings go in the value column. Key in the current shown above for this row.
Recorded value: 26 µA
